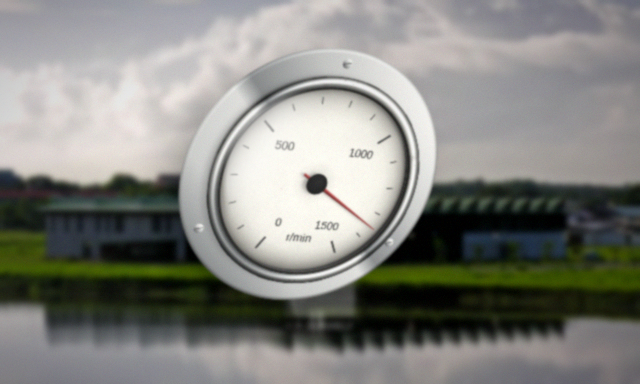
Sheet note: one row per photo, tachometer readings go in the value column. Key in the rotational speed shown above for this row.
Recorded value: 1350 rpm
